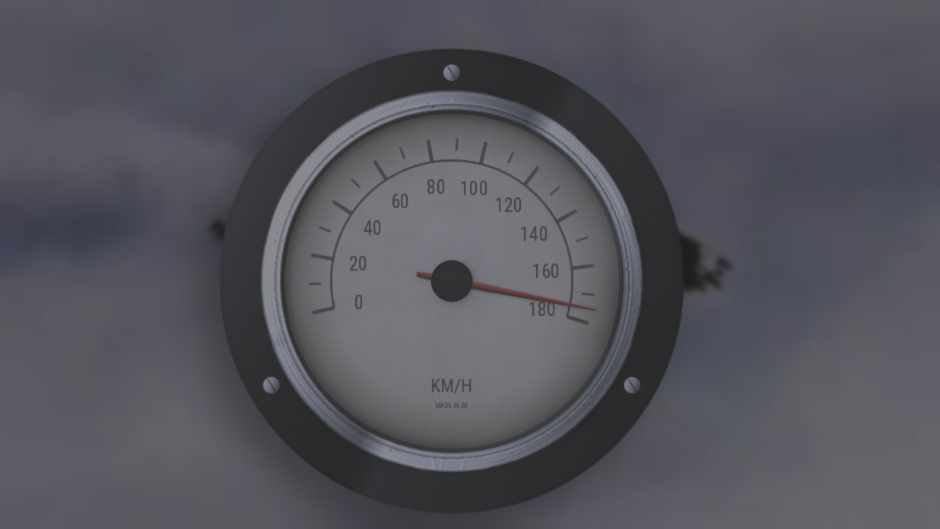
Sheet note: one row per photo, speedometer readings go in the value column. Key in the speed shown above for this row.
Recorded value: 175 km/h
